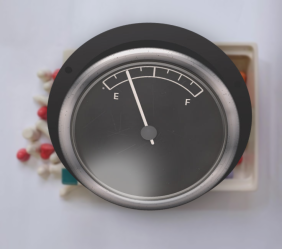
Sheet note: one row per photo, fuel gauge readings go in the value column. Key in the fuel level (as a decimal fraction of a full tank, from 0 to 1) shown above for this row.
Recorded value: 0.25
